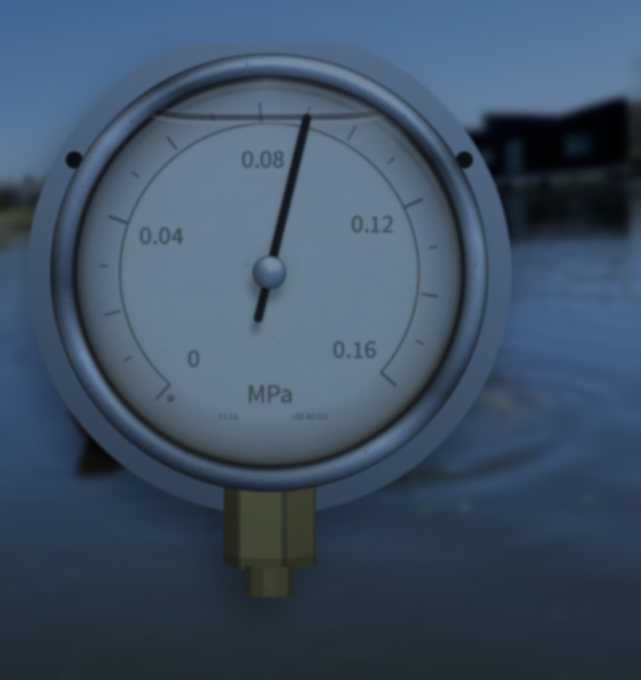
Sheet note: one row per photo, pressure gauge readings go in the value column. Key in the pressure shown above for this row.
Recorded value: 0.09 MPa
